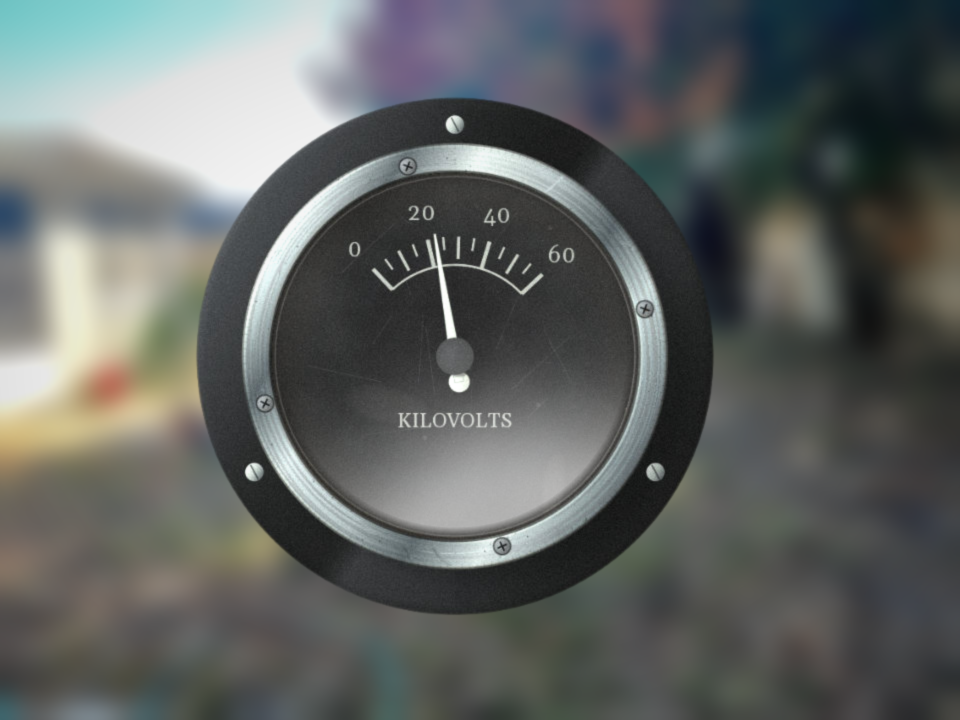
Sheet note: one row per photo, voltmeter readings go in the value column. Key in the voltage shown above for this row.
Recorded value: 22.5 kV
